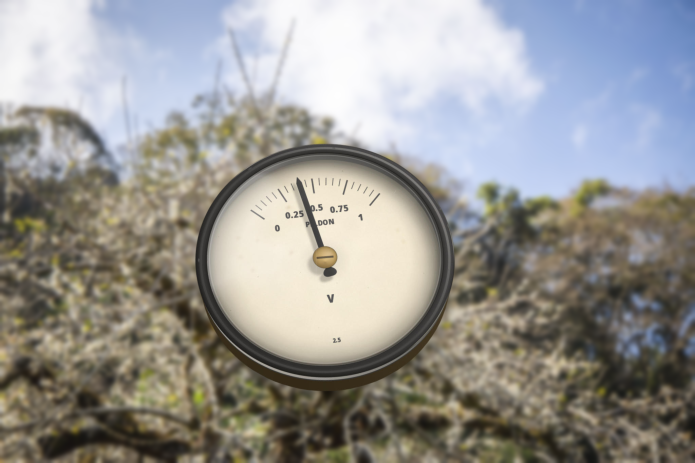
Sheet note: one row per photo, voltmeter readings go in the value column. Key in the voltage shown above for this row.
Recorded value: 0.4 V
